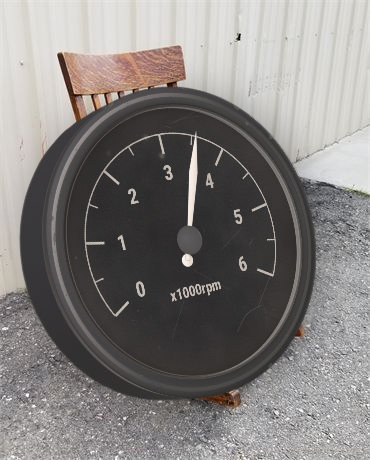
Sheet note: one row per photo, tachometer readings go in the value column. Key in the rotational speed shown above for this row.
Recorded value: 3500 rpm
